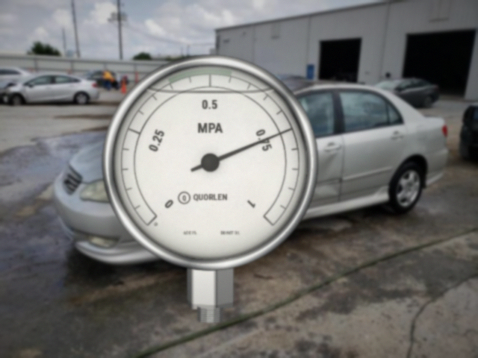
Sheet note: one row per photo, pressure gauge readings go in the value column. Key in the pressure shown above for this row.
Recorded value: 0.75 MPa
